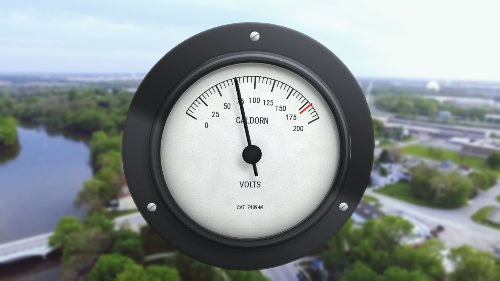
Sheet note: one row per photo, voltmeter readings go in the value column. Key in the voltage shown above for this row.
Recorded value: 75 V
